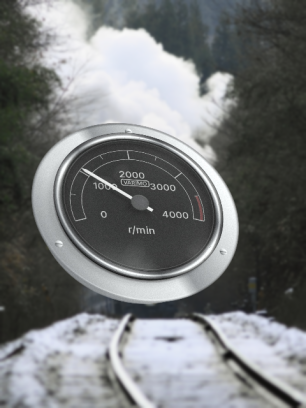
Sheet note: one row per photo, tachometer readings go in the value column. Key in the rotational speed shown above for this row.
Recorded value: 1000 rpm
